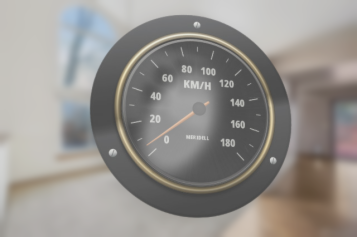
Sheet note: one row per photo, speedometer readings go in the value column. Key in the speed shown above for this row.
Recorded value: 5 km/h
